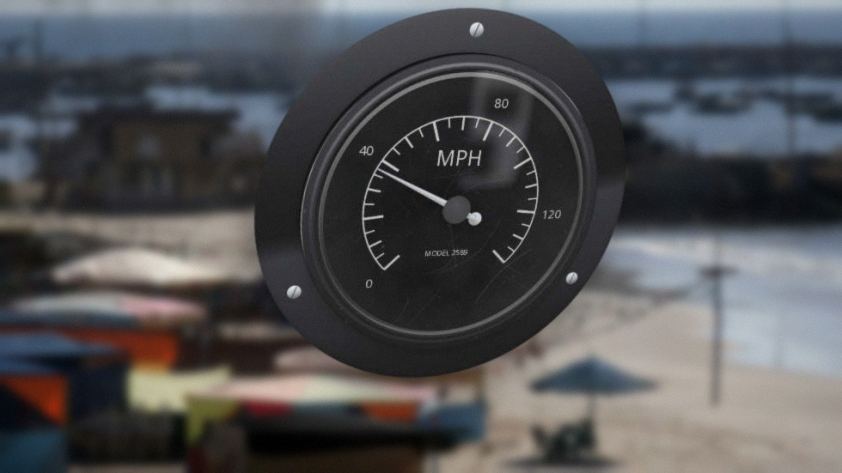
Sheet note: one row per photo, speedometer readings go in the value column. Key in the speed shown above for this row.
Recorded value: 37.5 mph
